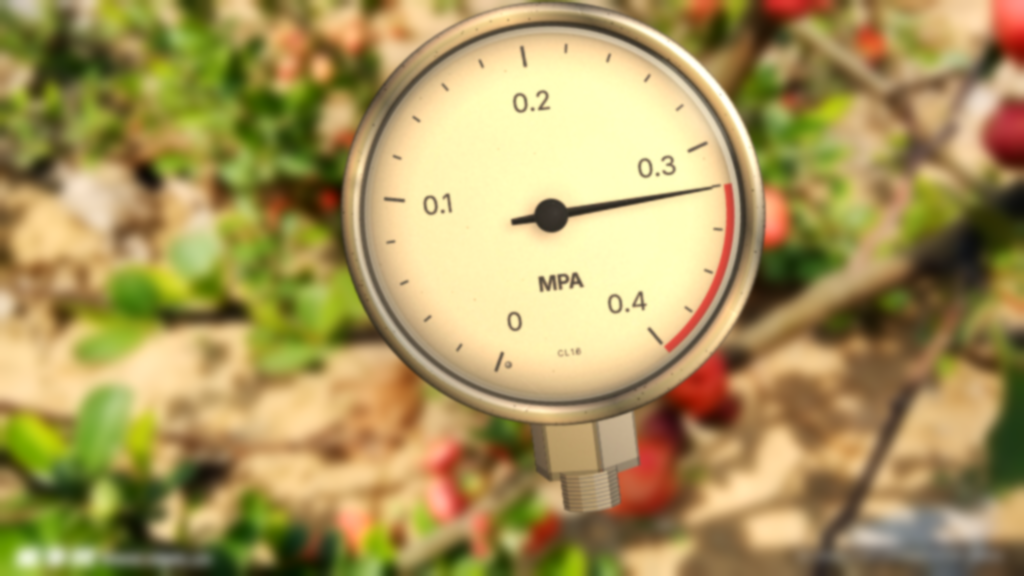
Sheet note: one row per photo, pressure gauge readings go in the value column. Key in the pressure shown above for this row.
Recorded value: 0.32 MPa
